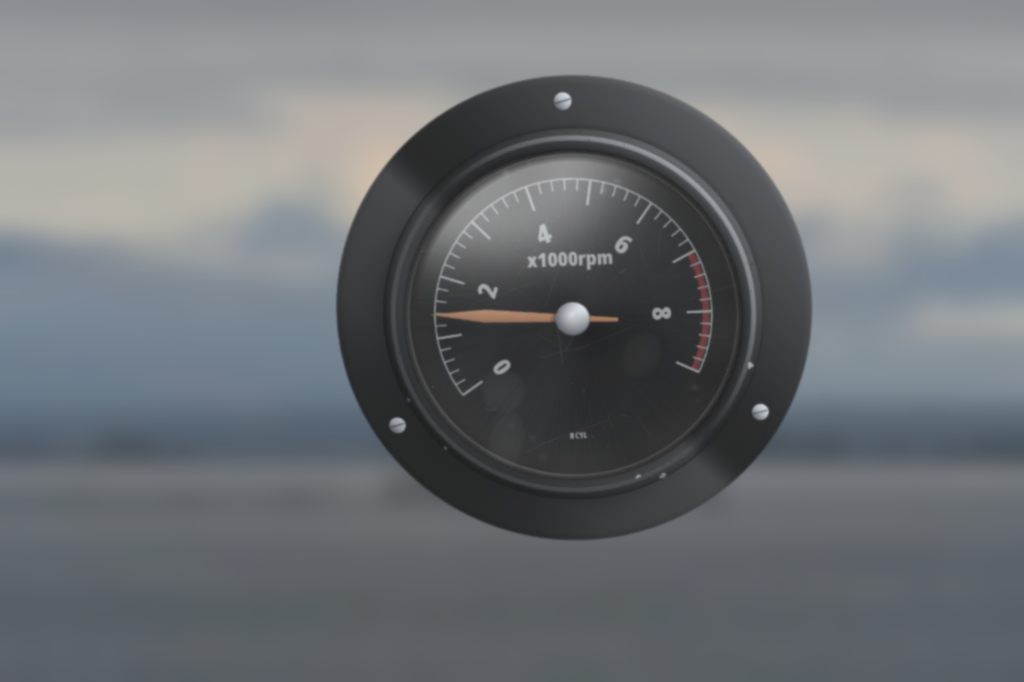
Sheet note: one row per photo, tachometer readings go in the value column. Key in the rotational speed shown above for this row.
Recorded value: 1400 rpm
